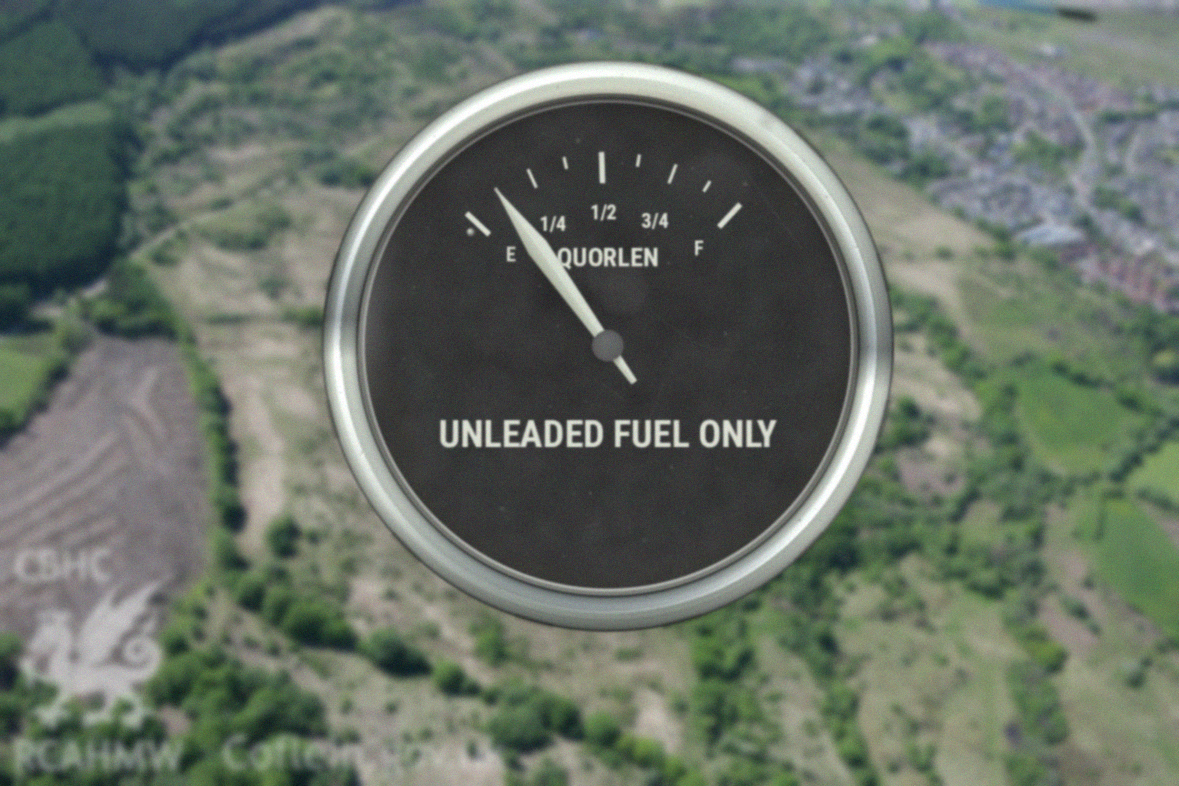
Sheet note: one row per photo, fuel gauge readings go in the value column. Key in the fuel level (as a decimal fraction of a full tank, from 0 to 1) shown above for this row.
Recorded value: 0.125
